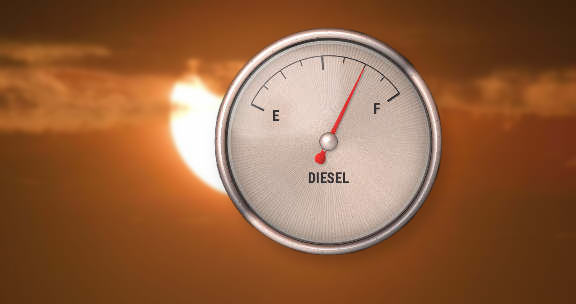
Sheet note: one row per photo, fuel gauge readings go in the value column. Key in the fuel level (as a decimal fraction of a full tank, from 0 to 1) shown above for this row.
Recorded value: 0.75
